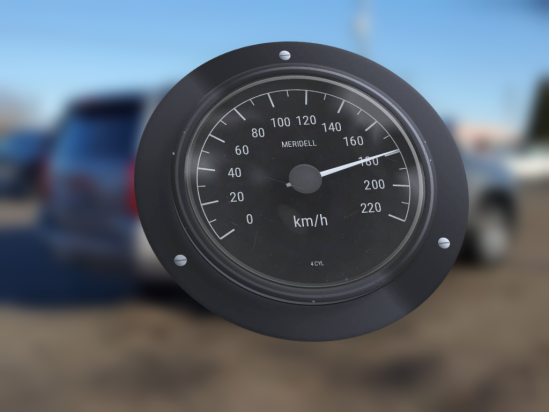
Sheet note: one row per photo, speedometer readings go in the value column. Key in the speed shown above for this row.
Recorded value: 180 km/h
